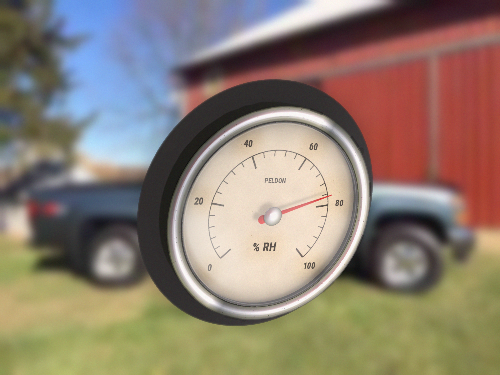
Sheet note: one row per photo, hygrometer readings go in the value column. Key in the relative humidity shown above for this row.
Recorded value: 76 %
